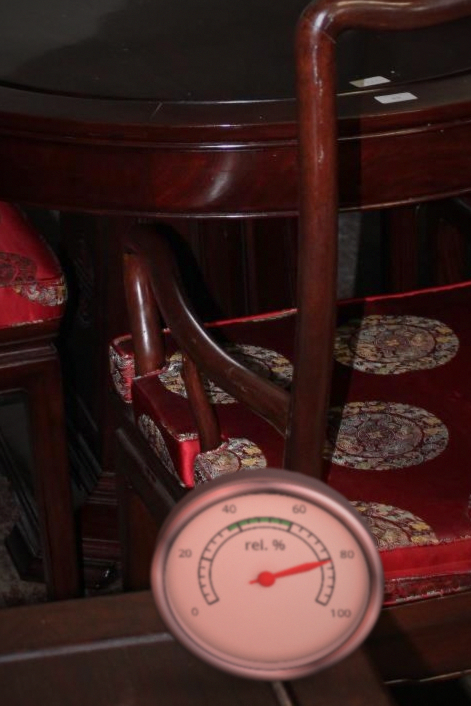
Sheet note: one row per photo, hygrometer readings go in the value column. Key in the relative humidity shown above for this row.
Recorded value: 80 %
